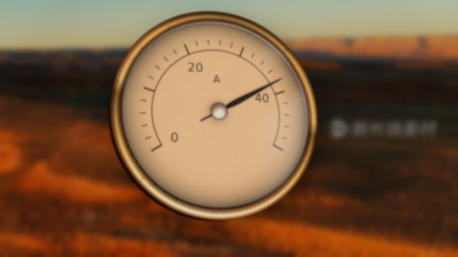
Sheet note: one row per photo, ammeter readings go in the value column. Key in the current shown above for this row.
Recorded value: 38 A
